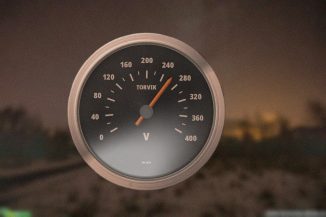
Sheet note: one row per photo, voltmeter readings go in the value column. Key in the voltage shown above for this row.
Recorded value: 260 V
